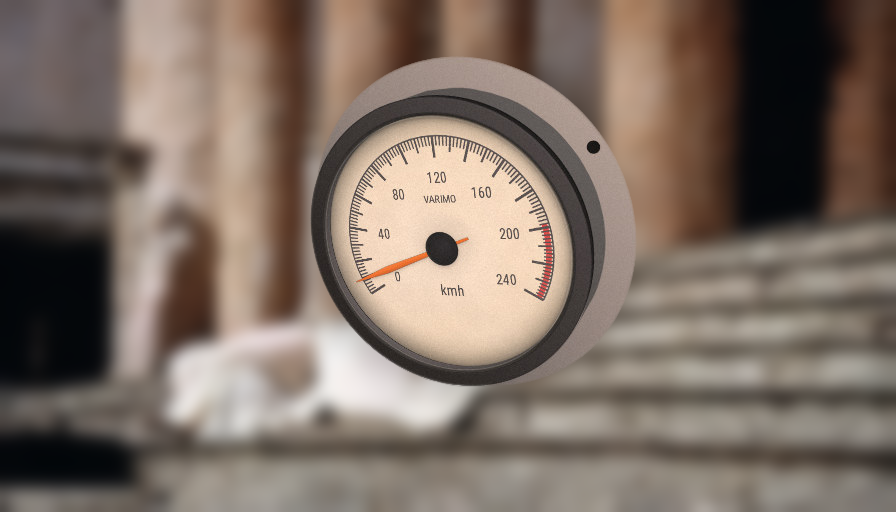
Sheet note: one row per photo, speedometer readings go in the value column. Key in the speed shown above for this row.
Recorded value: 10 km/h
